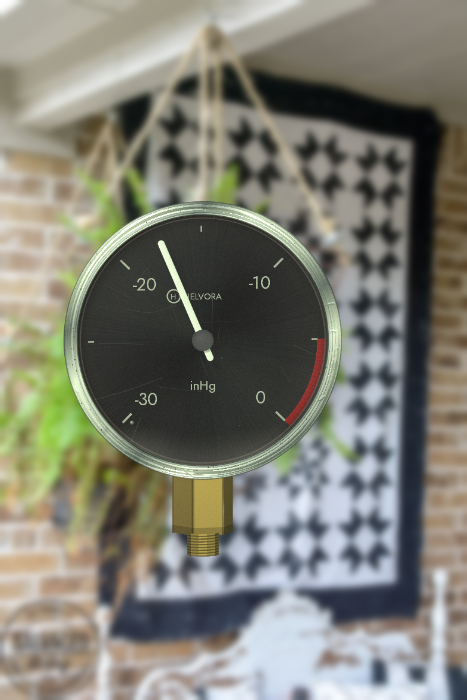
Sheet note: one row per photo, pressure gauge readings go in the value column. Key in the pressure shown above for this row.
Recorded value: -17.5 inHg
